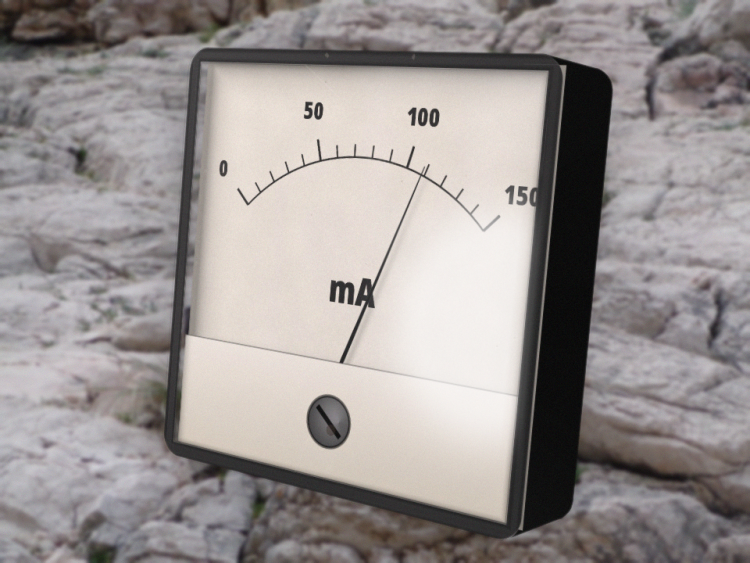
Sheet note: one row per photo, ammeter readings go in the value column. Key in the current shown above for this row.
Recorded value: 110 mA
